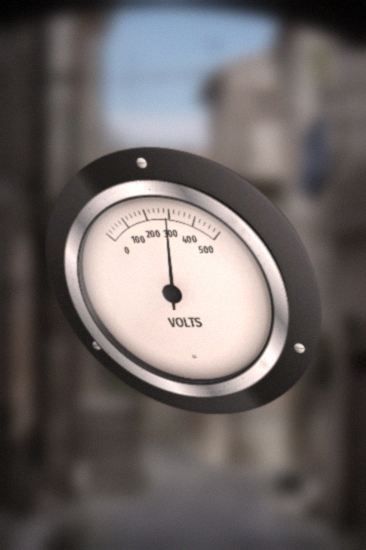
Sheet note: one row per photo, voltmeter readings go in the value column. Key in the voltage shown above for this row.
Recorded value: 300 V
